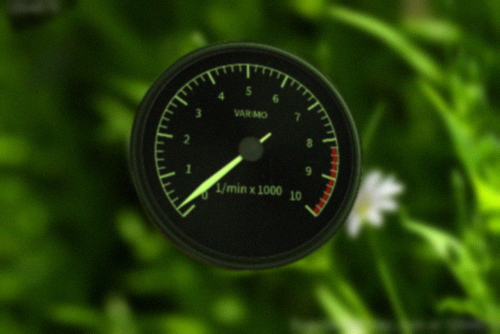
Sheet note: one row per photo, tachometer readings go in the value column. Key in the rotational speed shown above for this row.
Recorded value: 200 rpm
